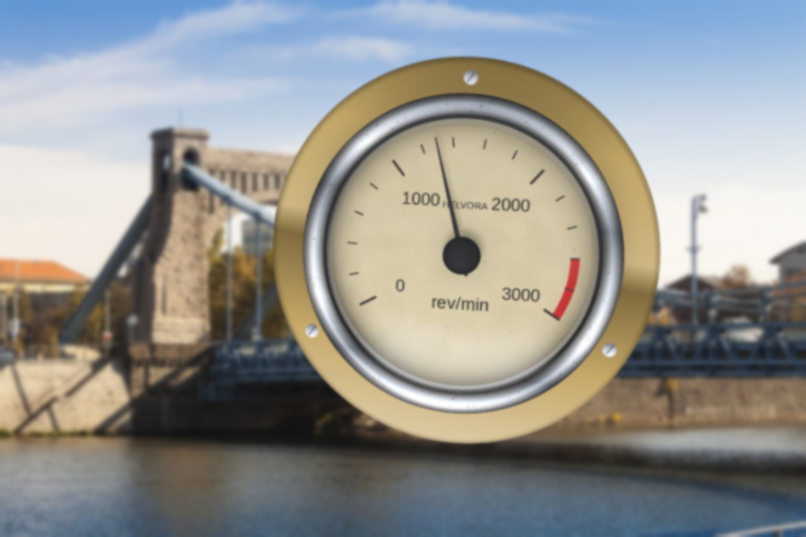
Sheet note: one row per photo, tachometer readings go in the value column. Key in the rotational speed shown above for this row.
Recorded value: 1300 rpm
